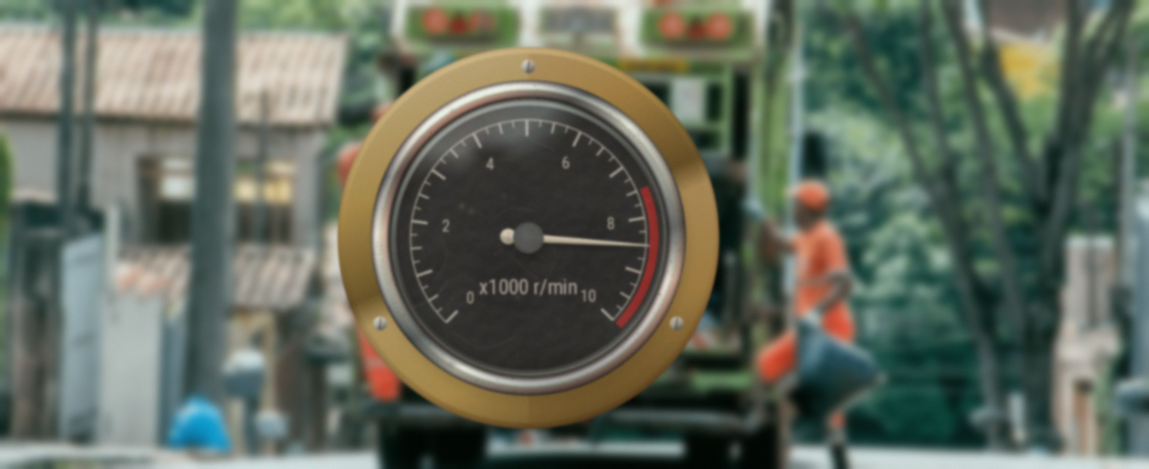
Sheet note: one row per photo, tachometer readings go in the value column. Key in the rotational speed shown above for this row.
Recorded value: 8500 rpm
